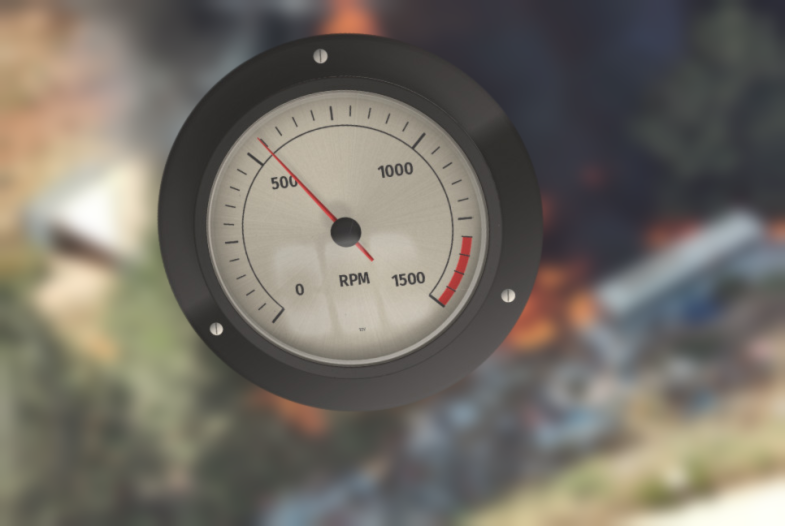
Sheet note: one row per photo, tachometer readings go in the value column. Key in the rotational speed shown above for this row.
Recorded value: 550 rpm
